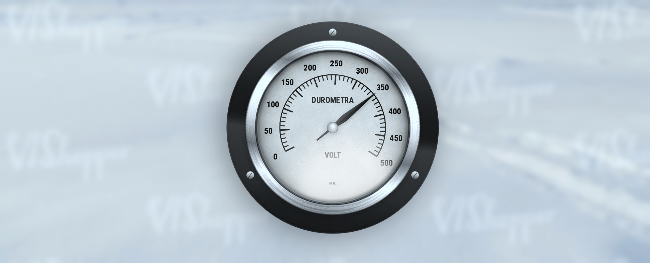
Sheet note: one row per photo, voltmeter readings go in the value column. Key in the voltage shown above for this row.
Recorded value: 350 V
